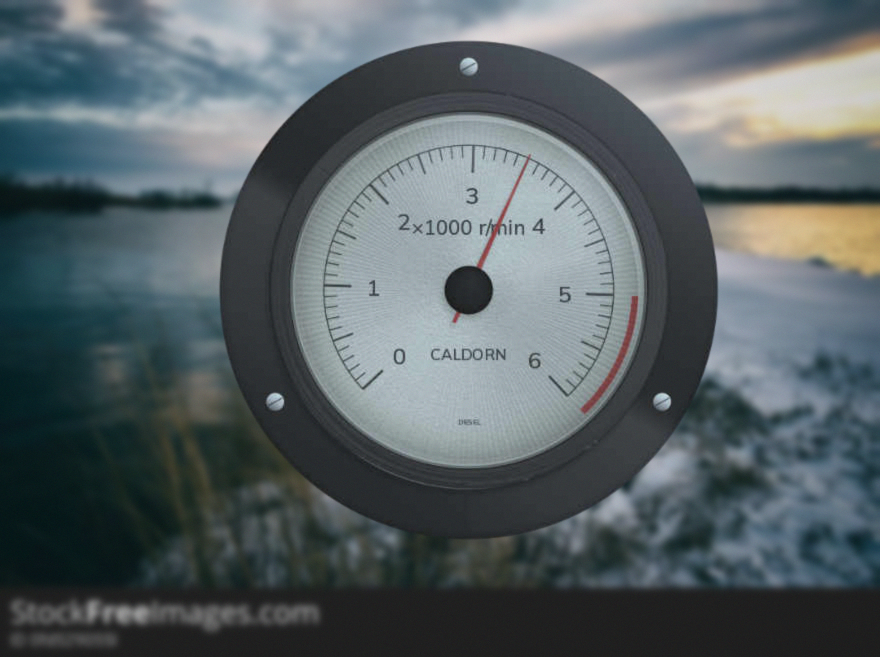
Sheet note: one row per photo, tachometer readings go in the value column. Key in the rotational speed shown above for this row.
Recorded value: 3500 rpm
